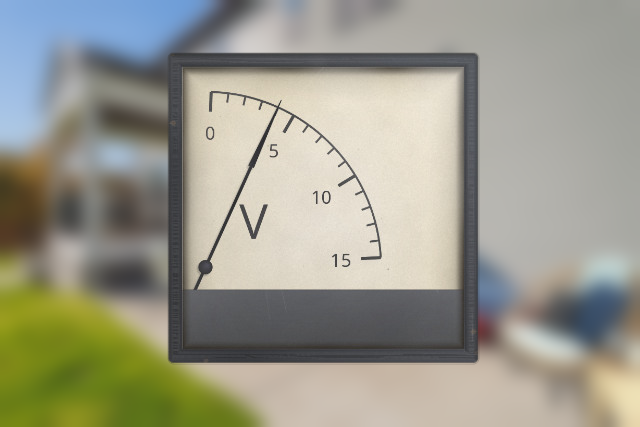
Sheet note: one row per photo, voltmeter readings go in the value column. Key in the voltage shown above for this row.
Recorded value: 4 V
